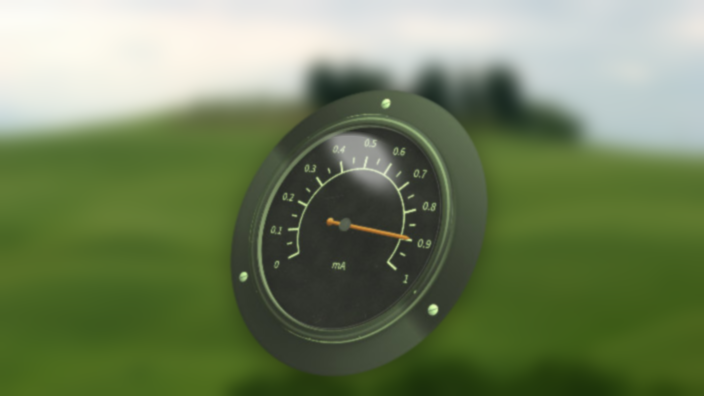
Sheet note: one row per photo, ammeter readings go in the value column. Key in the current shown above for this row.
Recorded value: 0.9 mA
